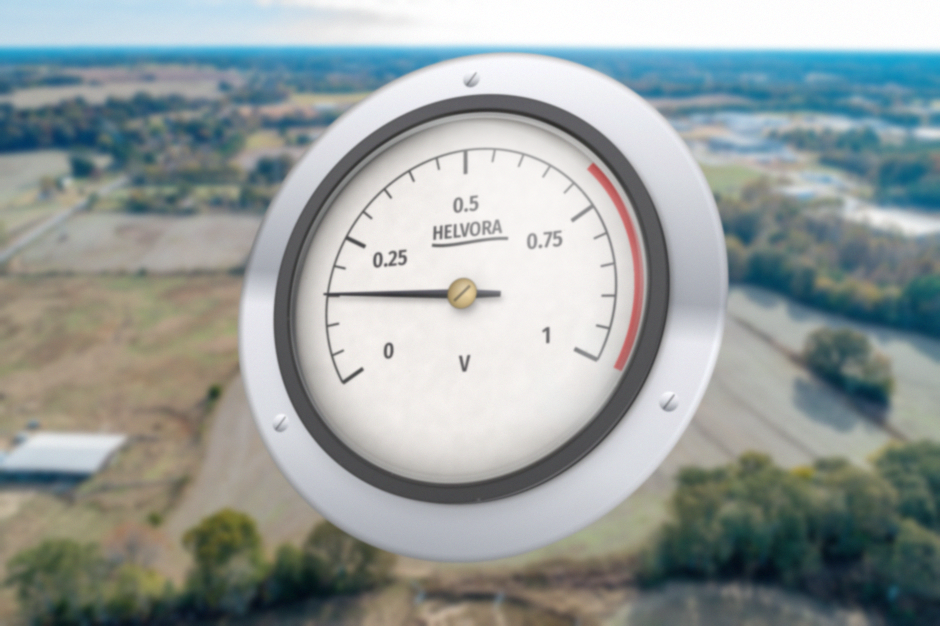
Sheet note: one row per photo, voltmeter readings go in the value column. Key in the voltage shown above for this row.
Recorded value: 0.15 V
